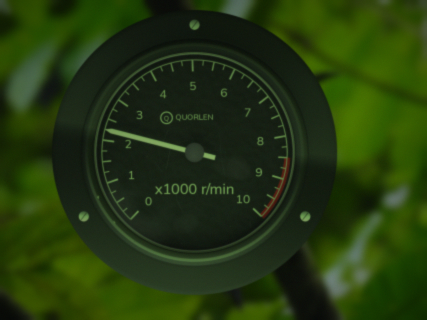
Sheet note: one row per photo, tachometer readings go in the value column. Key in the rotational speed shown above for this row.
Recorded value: 2250 rpm
